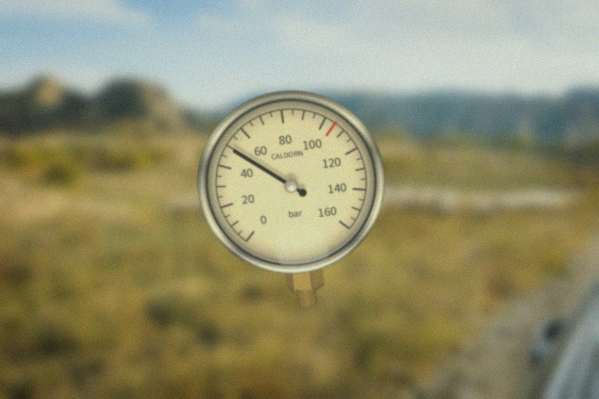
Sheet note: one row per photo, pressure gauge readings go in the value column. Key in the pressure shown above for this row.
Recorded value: 50 bar
